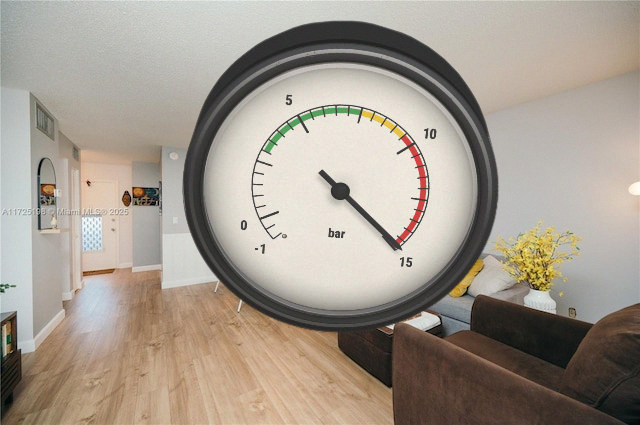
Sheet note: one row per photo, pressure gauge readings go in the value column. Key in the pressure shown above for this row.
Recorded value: 14.75 bar
